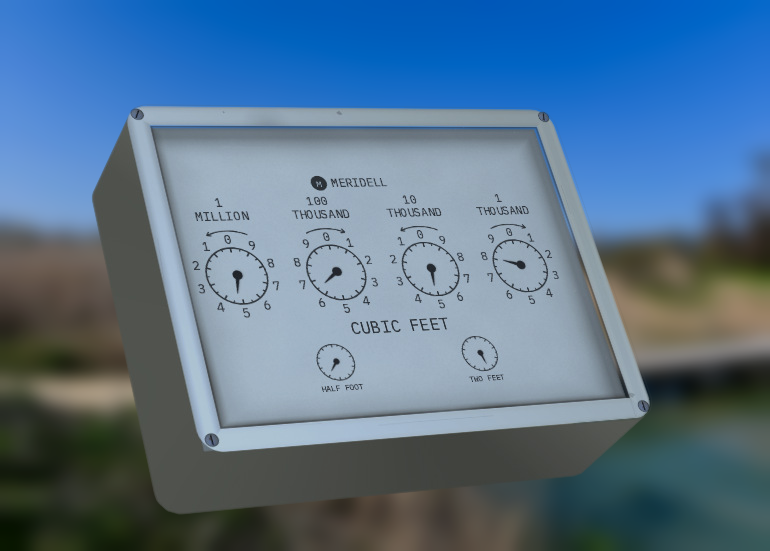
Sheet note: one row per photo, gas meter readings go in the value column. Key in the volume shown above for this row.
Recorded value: 464800 ft³
